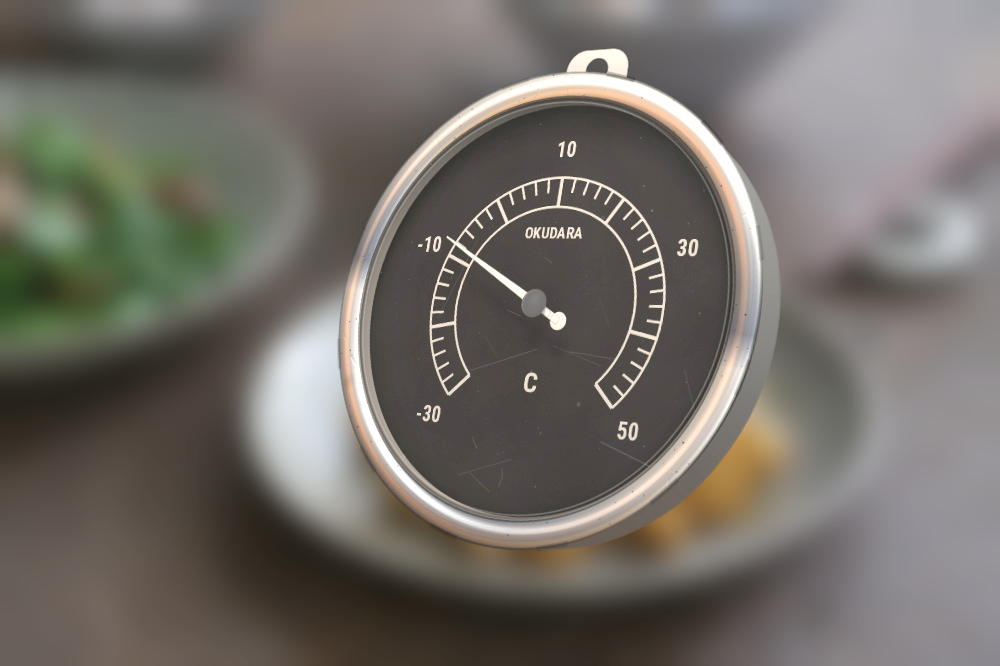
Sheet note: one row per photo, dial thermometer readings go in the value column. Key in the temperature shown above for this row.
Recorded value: -8 °C
